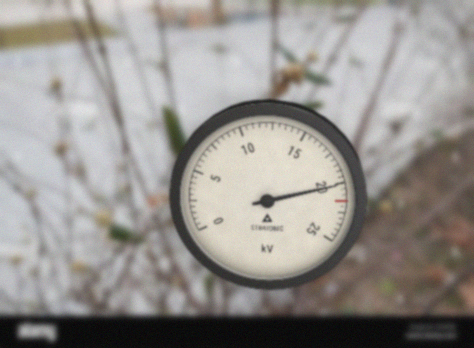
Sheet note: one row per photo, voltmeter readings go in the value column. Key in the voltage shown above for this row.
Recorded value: 20 kV
